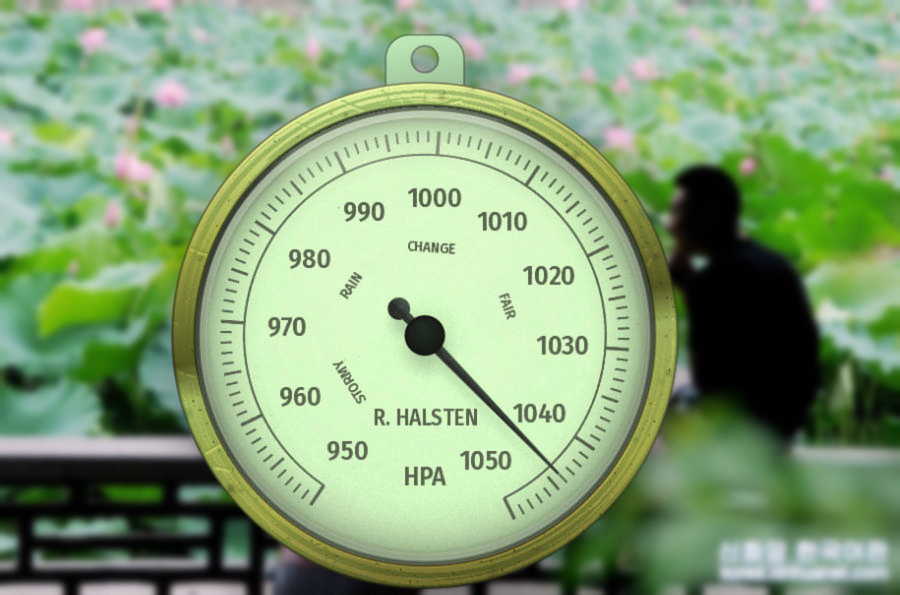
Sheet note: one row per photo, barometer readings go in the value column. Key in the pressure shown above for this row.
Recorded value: 1044 hPa
